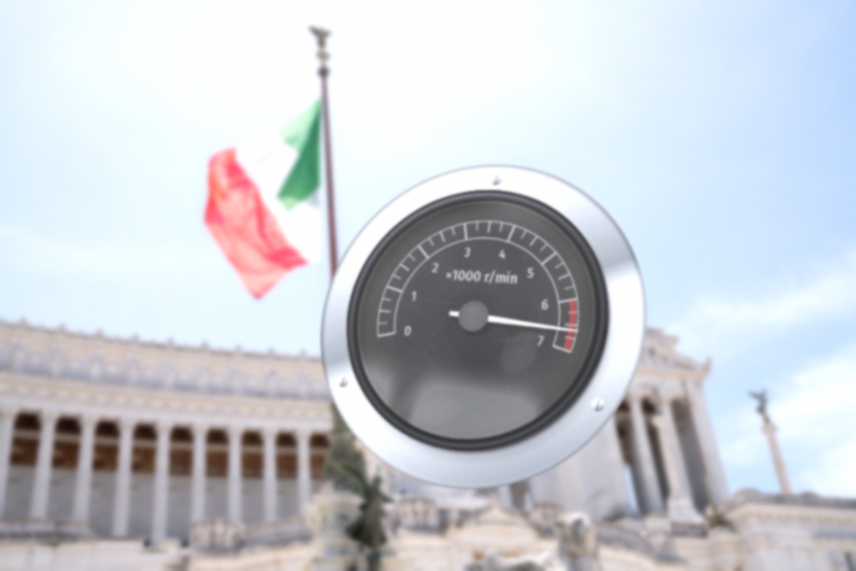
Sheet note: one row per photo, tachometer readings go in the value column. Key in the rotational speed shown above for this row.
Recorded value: 6625 rpm
